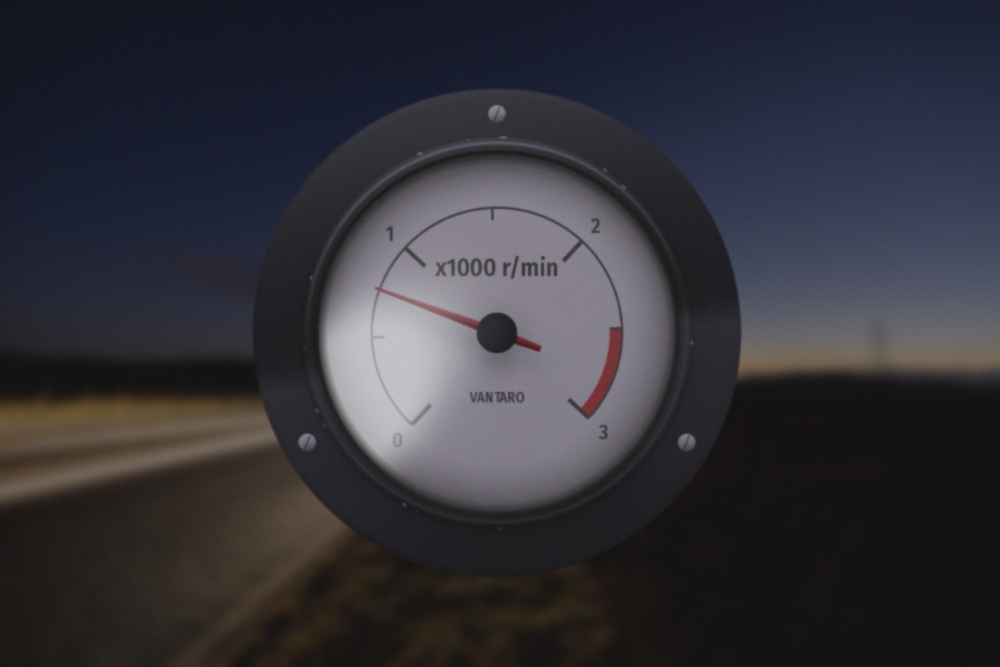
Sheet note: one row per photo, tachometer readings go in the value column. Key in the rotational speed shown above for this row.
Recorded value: 750 rpm
